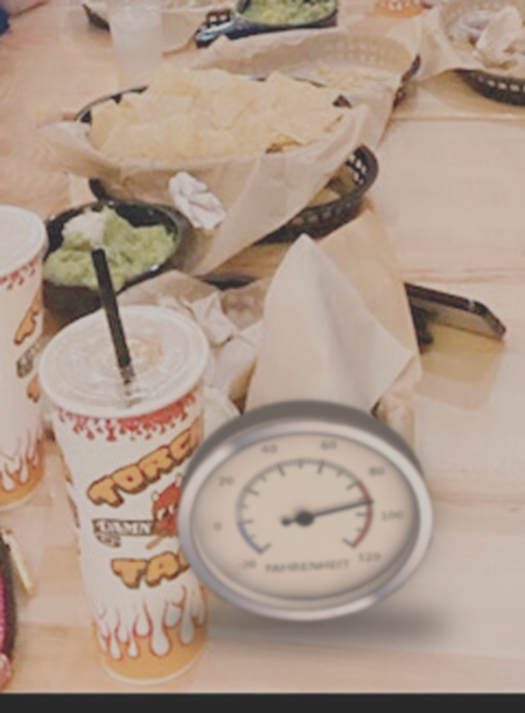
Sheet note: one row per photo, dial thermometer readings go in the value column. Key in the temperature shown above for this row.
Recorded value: 90 °F
